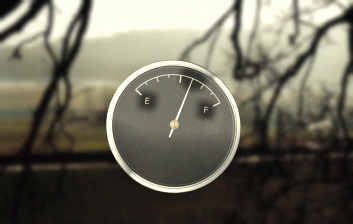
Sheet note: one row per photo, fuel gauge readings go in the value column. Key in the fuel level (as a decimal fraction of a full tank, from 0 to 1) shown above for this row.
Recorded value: 0.625
